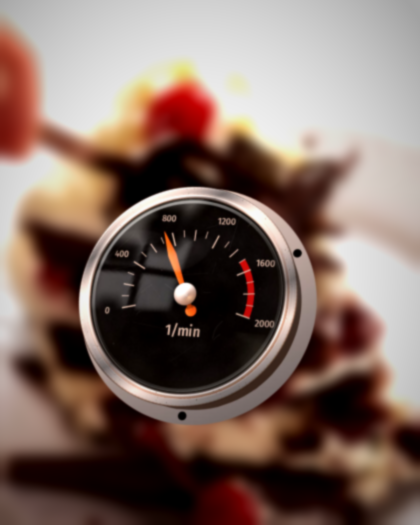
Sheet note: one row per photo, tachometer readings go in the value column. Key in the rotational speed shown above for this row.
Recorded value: 750 rpm
